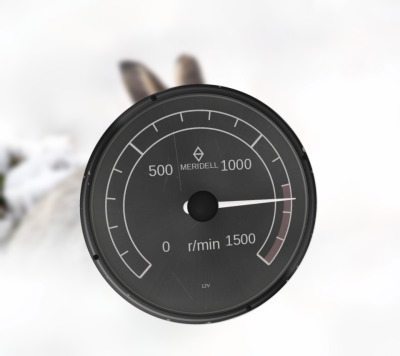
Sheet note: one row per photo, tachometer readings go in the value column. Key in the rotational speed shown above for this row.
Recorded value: 1250 rpm
